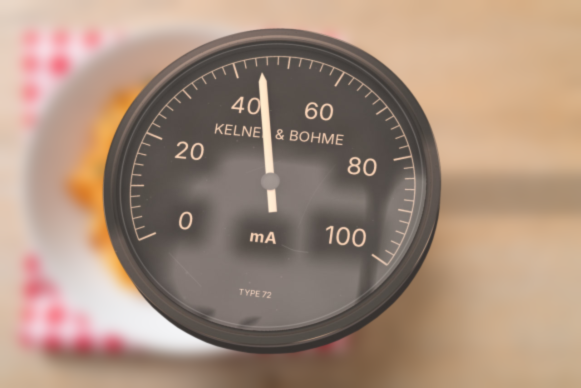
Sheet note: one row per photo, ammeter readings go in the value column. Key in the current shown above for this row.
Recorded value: 45 mA
